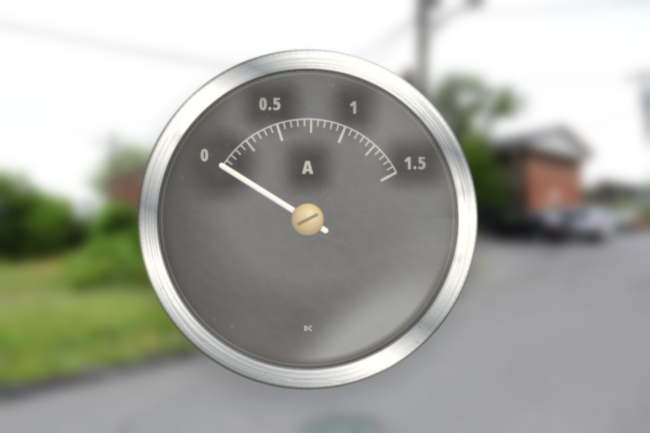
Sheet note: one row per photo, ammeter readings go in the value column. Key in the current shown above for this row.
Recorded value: 0 A
